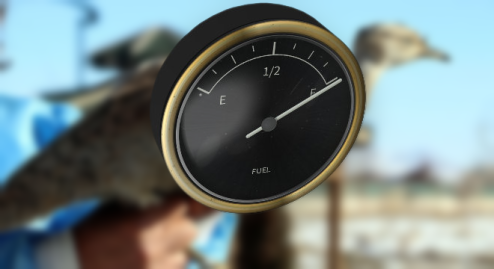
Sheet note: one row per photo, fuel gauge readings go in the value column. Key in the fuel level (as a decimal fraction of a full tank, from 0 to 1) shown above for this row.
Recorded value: 1
